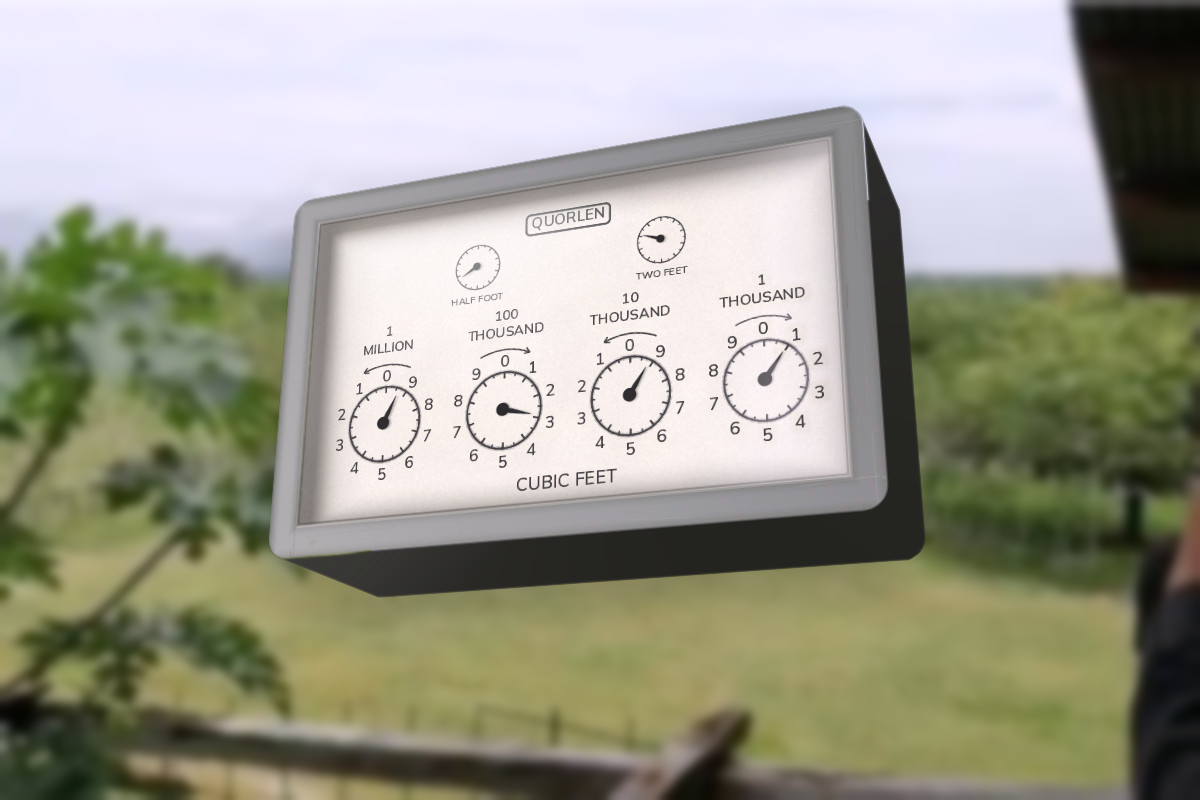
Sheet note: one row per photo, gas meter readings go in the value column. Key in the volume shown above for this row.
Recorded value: 929100 ft³
